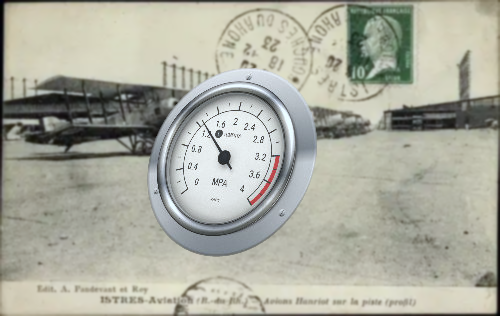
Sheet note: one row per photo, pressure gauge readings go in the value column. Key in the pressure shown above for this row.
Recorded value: 1.3 MPa
